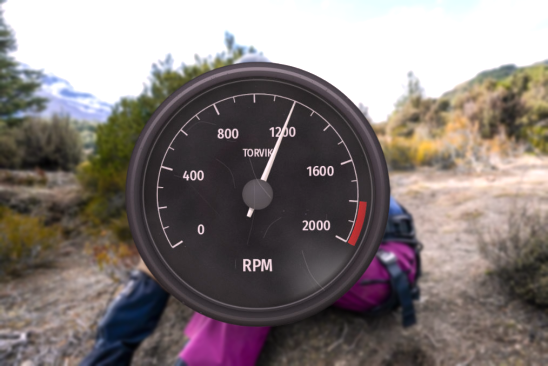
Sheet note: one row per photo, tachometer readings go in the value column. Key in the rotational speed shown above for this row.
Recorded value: 1200 rpm
